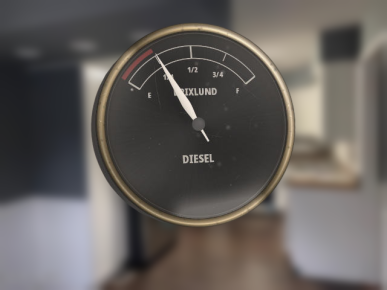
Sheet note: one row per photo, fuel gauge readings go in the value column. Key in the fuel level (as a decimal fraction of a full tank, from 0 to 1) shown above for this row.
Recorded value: 0.25
